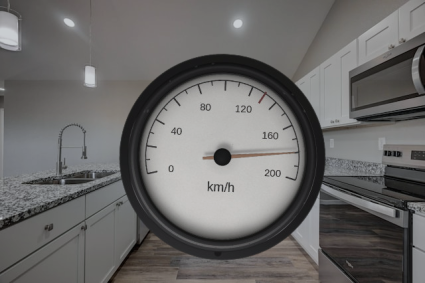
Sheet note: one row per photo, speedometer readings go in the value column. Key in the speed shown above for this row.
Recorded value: 180 km/h
